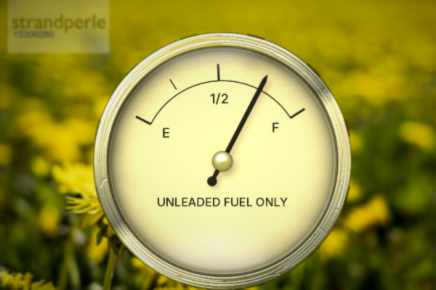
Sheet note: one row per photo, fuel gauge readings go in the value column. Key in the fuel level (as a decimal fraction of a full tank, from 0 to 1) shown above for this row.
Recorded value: 0.75
